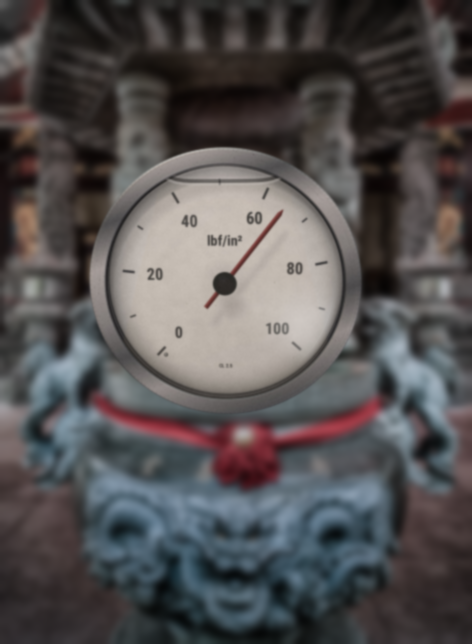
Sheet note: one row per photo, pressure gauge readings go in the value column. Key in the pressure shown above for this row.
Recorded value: 65 psi
